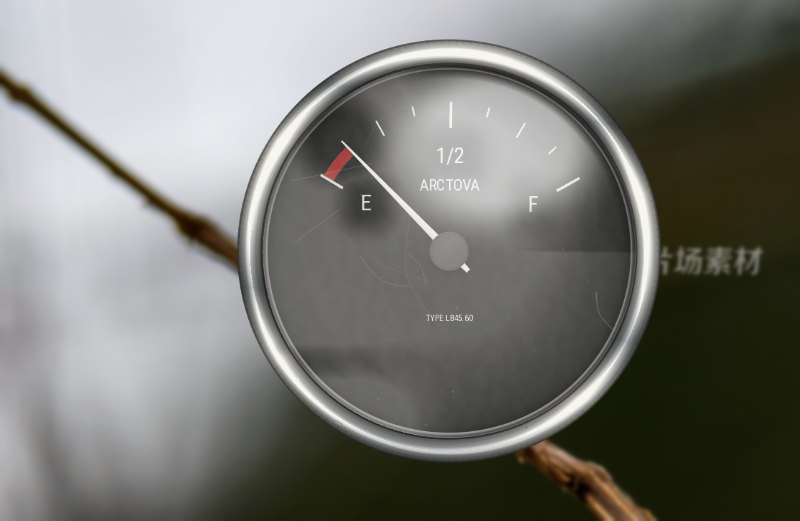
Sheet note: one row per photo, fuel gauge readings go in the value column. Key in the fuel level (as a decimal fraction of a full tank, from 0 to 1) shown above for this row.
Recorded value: 0.125
